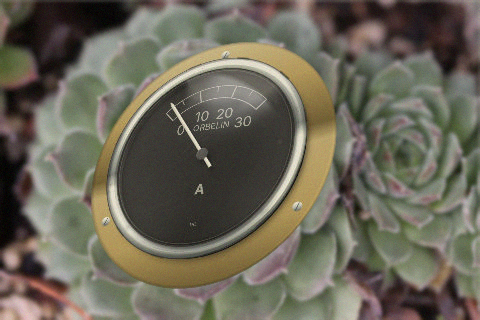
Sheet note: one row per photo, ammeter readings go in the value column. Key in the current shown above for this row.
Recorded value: 2.5 A
